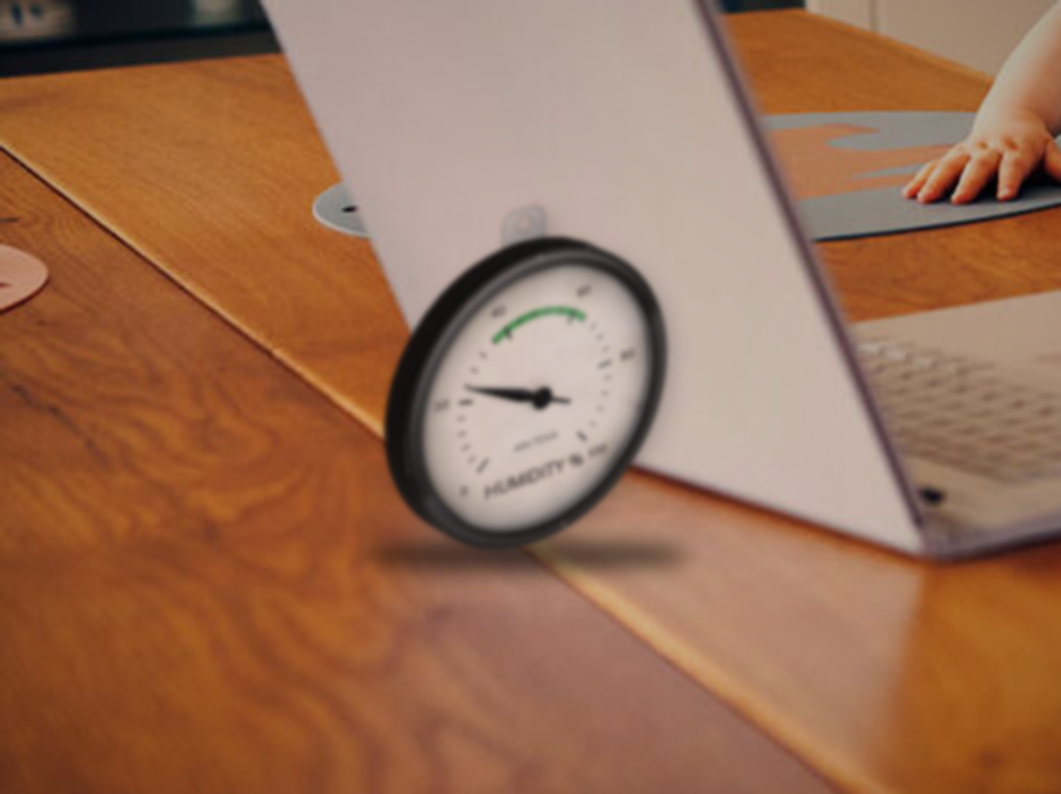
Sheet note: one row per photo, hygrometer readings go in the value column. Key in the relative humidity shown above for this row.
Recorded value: 24 %
